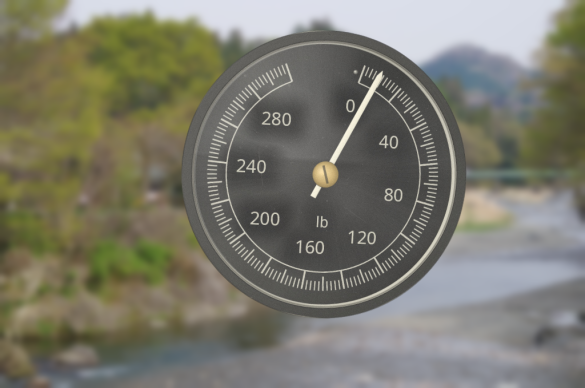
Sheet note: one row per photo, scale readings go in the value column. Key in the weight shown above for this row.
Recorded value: 8 lb
